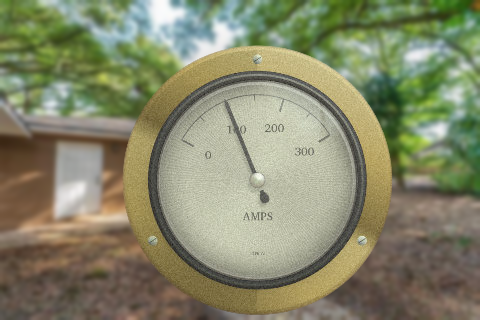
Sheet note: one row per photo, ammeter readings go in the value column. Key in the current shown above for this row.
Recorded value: 100 A
